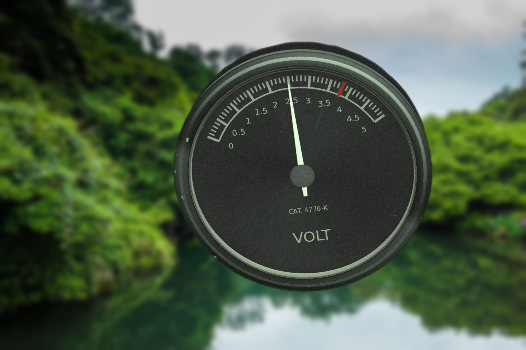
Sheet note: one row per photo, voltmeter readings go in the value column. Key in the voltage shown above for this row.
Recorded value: 2.5 V
